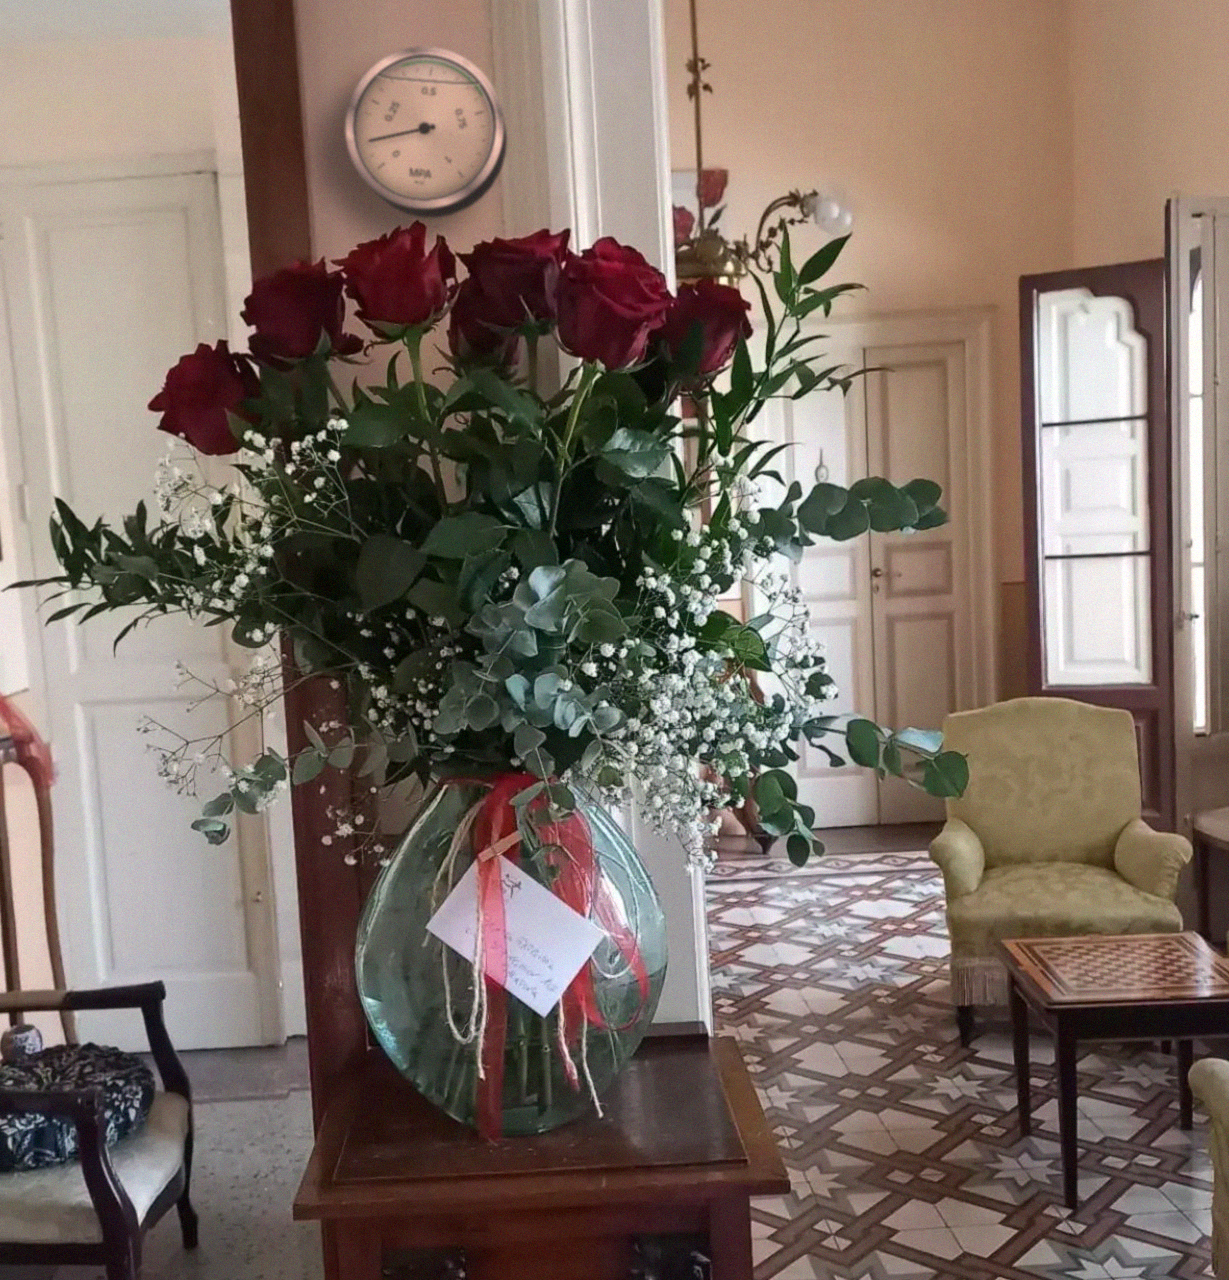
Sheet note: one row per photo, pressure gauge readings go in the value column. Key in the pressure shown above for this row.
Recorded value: 0.1 MPa
